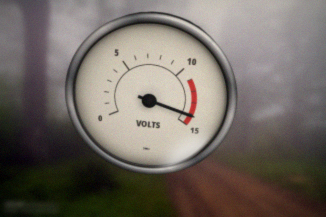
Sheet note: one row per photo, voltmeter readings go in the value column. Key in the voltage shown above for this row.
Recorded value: 14 V
